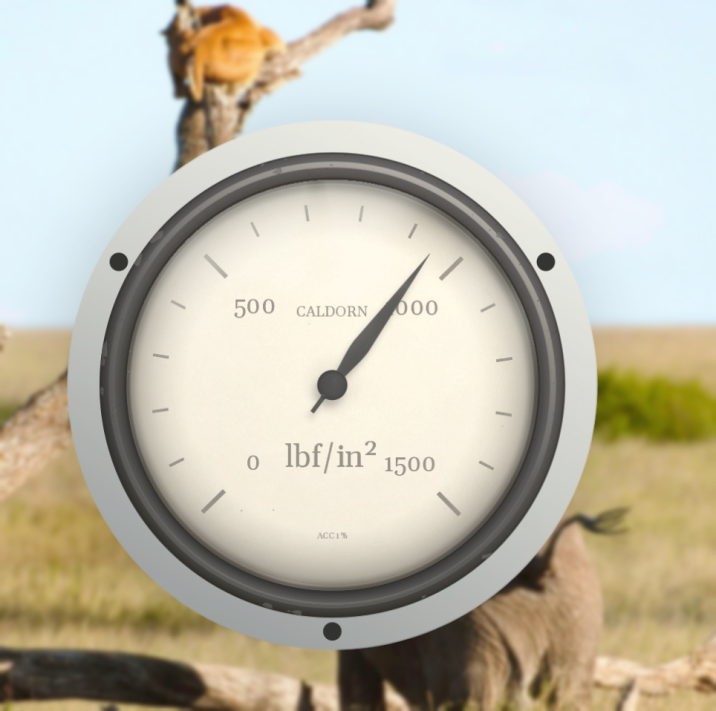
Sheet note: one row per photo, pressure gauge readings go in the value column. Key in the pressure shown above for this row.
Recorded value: 950 psi
